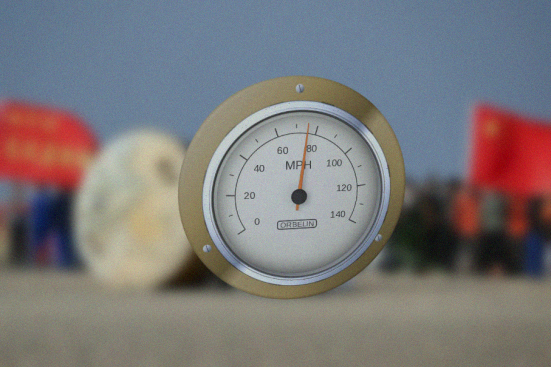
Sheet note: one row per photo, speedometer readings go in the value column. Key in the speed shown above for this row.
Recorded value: 75 mph
